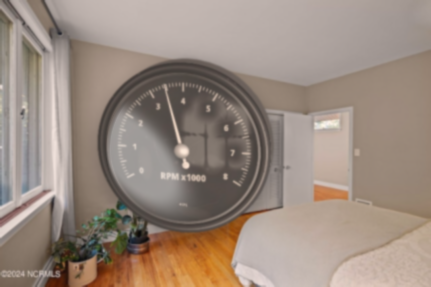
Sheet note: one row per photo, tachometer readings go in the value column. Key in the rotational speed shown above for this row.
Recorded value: 3500 rpm
